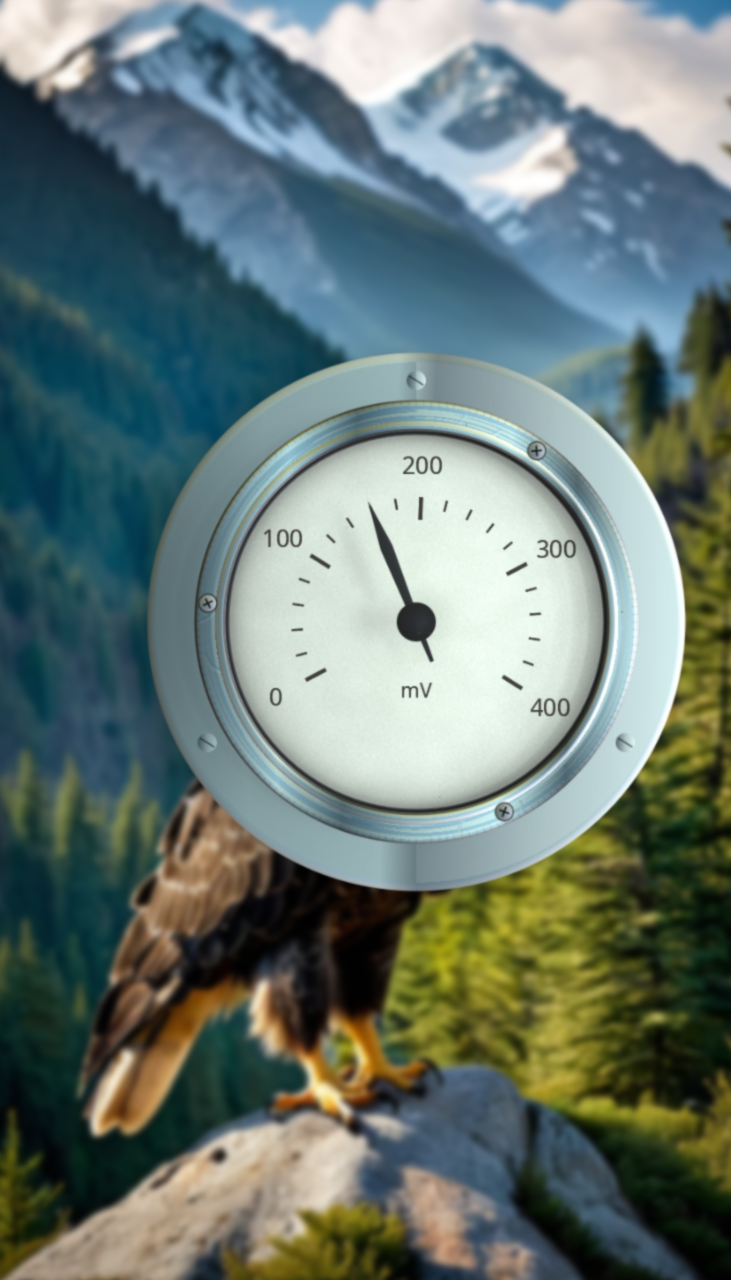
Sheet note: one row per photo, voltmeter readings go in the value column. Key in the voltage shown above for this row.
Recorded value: 160 mV
